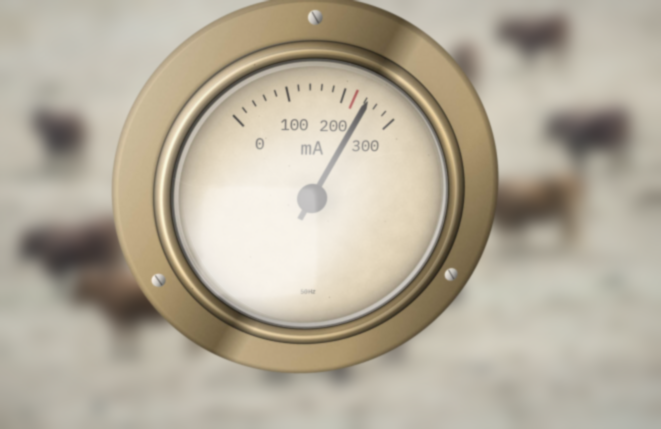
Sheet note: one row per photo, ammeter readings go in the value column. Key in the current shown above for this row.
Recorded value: 240 mA
